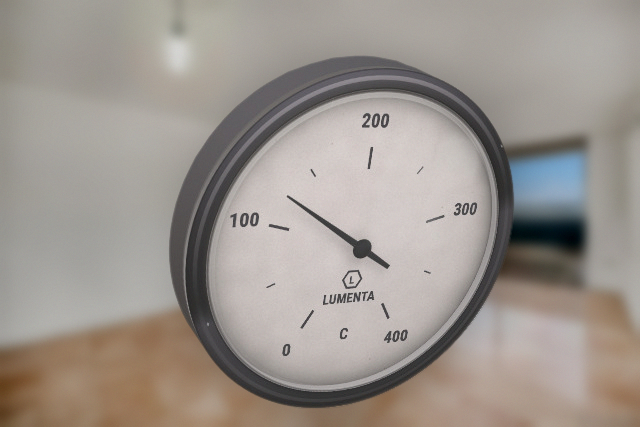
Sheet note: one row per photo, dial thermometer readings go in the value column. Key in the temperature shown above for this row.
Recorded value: 125 °C
